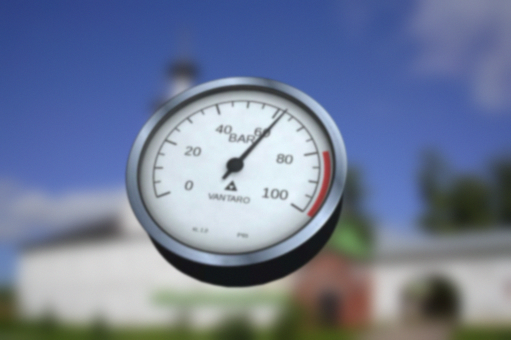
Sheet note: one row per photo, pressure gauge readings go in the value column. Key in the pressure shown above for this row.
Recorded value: 62.5 bar
